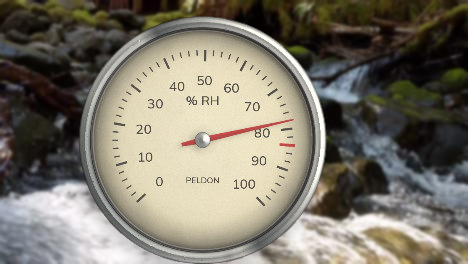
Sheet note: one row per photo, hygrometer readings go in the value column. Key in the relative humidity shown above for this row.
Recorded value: 78 %
